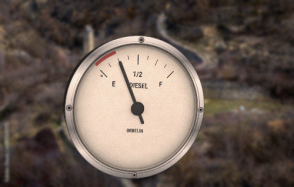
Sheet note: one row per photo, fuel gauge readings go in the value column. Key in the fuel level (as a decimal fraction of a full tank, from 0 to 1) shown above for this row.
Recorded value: 0.25
